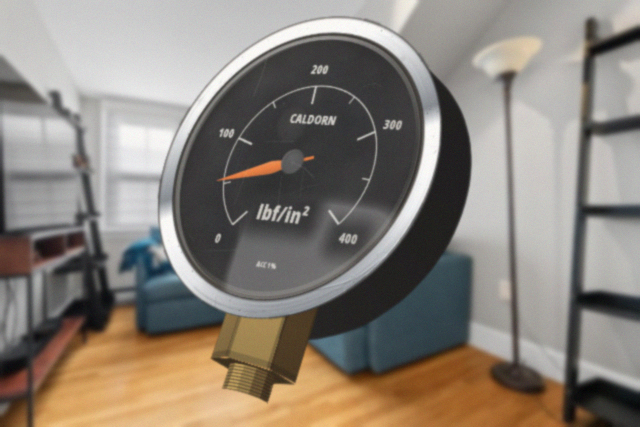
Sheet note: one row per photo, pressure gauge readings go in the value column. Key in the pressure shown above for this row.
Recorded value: 50 psi
